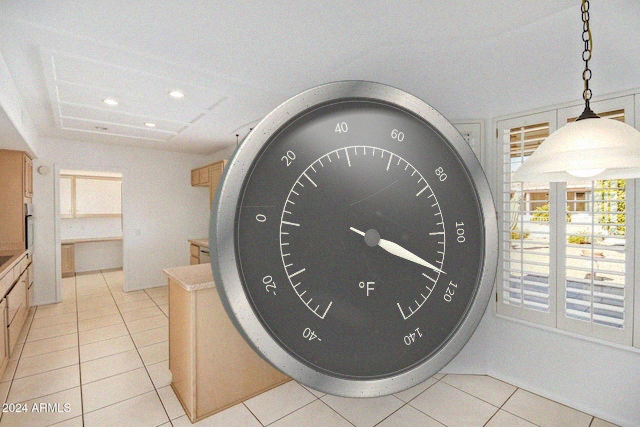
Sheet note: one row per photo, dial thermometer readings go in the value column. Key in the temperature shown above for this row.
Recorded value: 116 °F
